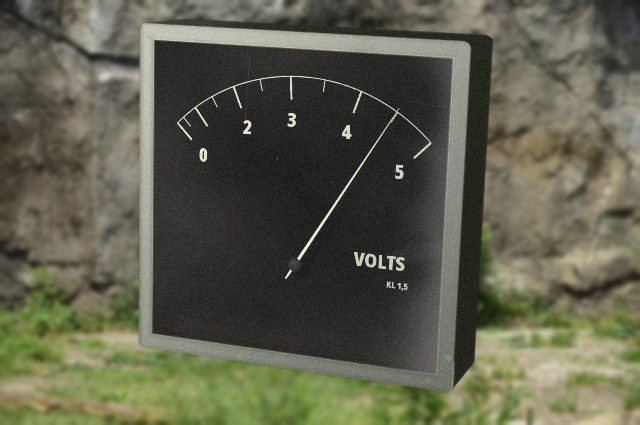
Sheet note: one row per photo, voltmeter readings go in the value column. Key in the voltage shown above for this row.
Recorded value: 4.5 V
